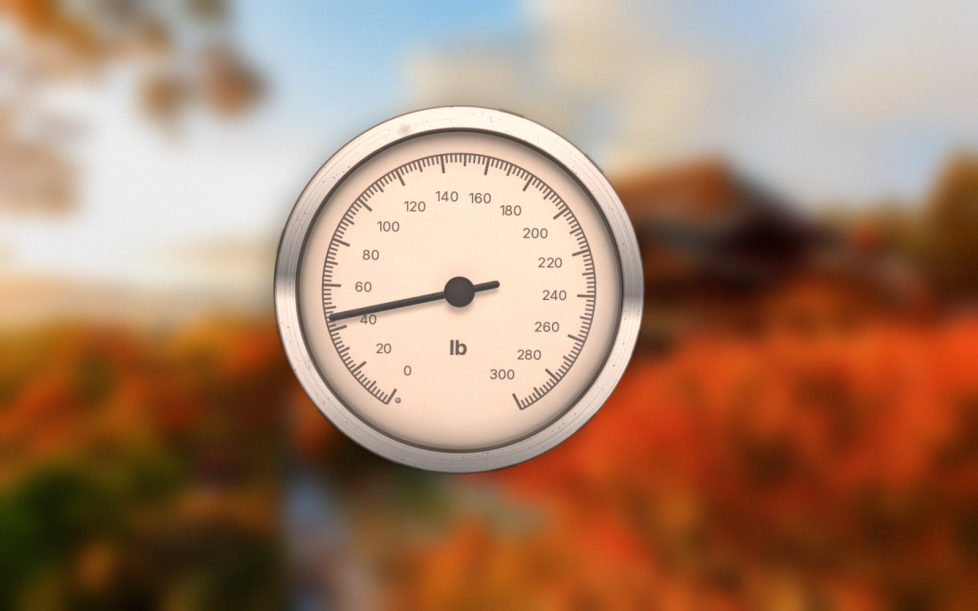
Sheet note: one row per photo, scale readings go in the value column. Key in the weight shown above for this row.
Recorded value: 46 lb
